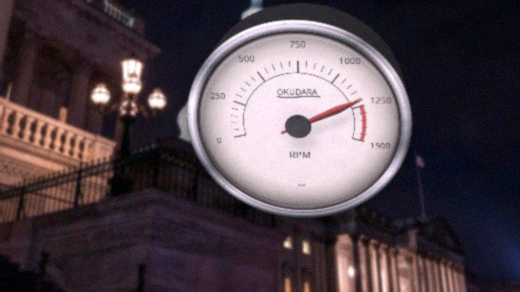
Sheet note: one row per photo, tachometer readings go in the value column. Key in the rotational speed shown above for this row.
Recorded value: 1200 rpm
